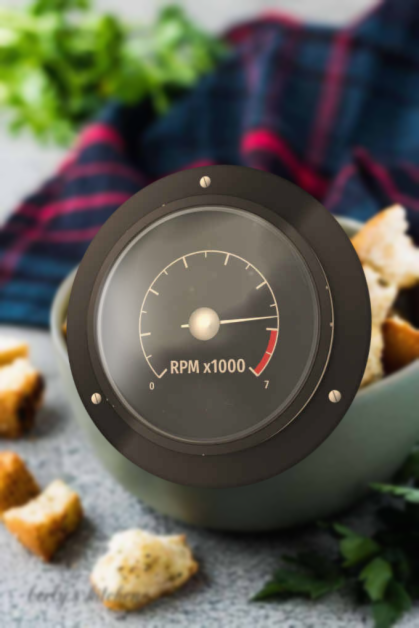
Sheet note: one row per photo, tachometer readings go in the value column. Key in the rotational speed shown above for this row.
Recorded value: 5750 rpm
